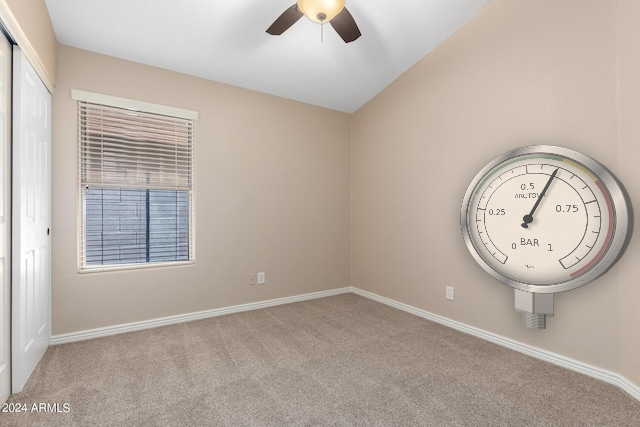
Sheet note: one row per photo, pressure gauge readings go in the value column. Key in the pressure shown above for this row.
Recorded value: 0.6 bar
